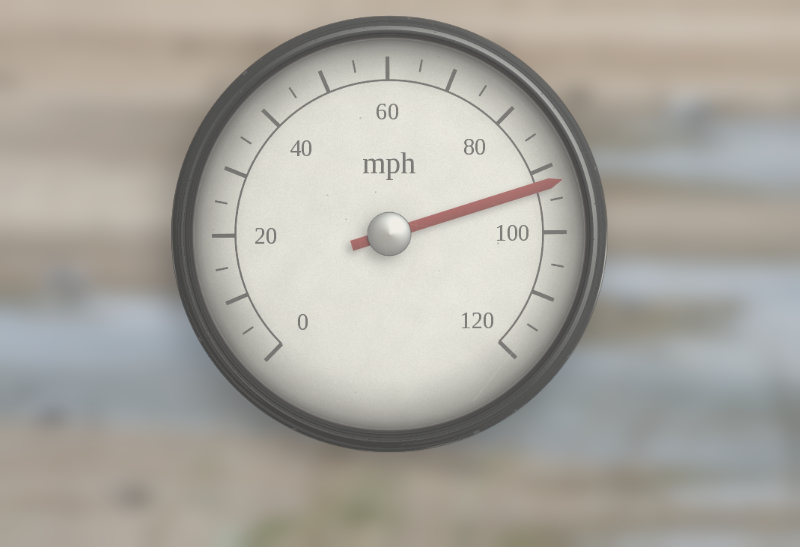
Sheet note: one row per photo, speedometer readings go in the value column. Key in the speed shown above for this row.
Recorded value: 92.5 mph
